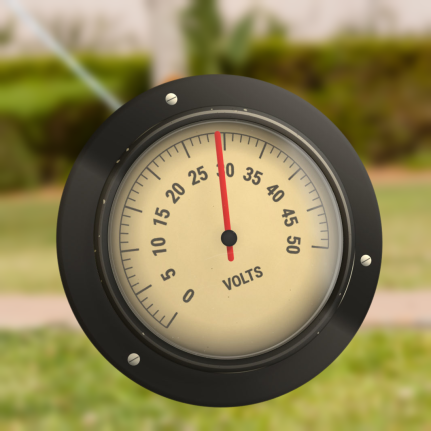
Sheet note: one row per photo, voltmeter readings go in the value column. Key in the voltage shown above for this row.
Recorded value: 29 V
